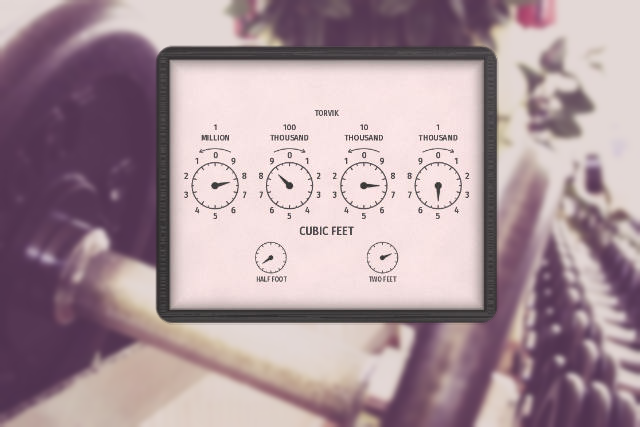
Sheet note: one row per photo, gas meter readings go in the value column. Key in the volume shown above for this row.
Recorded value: 787500 ft³
